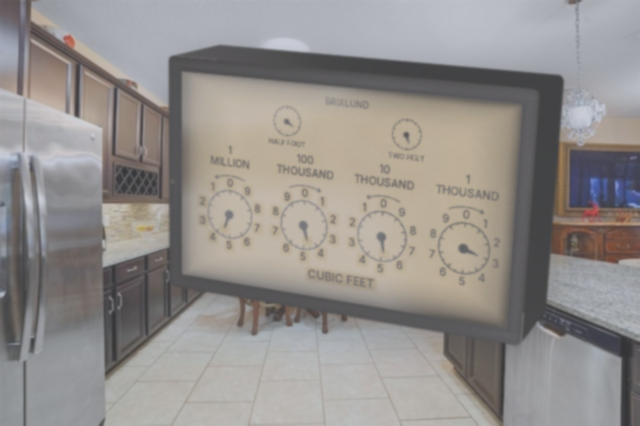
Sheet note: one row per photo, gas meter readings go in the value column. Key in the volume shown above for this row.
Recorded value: 445300 ft³
